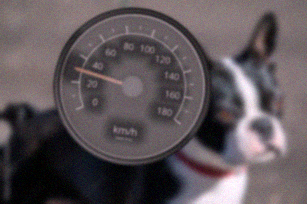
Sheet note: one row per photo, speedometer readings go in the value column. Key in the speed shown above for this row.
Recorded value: 30 km/h
